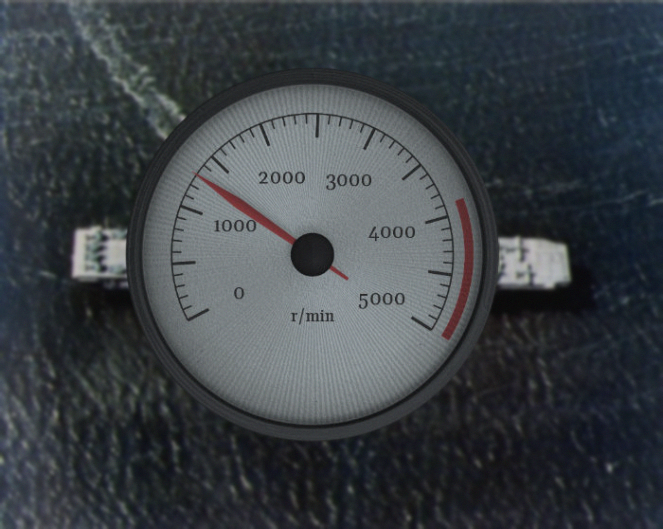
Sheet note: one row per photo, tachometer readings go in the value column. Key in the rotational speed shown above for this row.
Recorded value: 1300 rpm
